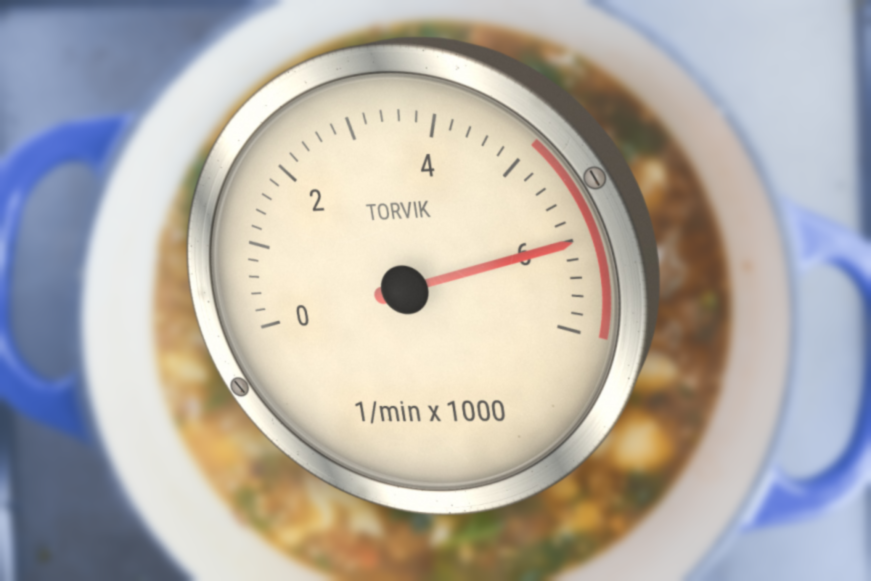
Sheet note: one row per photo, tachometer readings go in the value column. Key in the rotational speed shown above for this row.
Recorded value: 6000 rpm
